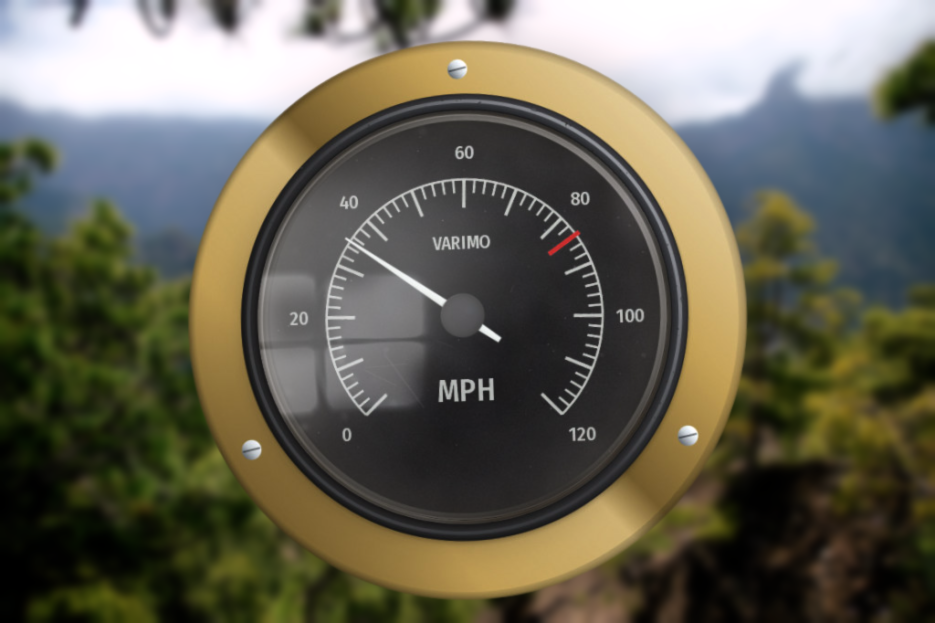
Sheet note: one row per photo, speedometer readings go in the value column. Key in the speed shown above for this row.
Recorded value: 35 mph
